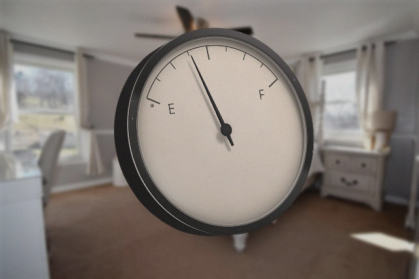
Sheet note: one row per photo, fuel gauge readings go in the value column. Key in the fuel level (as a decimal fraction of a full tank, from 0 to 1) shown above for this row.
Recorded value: 0.375
